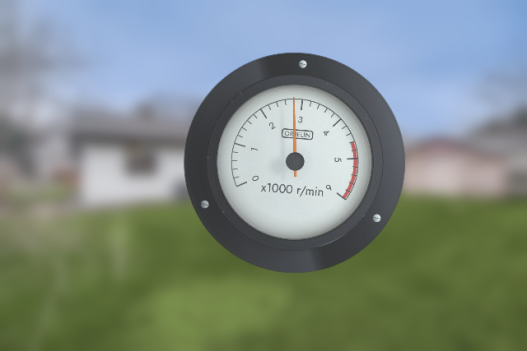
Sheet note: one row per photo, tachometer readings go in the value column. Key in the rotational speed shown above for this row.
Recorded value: 2800 rpm
